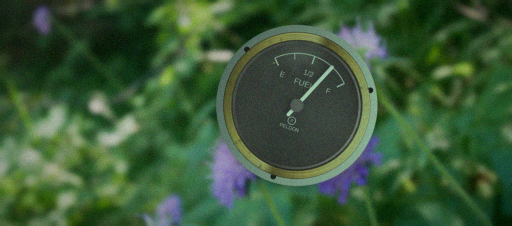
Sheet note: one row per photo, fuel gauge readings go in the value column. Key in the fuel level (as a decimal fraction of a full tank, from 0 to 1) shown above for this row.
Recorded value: 0.75
